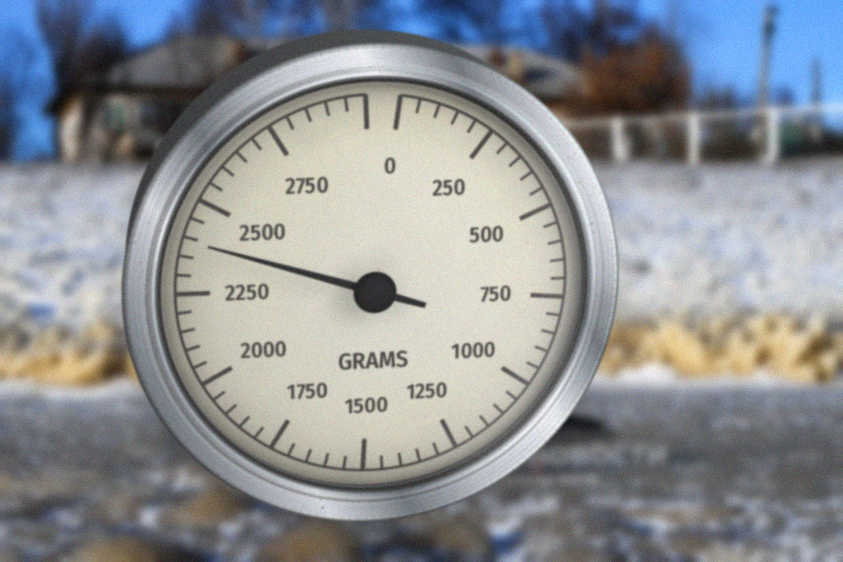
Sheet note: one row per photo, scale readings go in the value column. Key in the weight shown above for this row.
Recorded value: 2400 g
